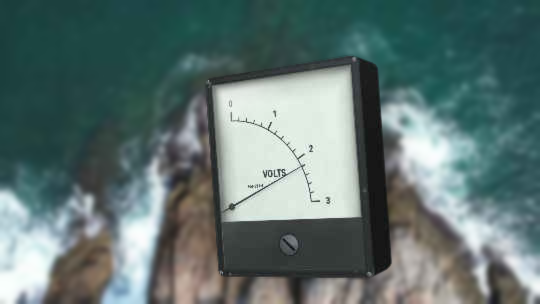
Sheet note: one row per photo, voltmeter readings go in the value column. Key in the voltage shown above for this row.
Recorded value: 2.2 V
